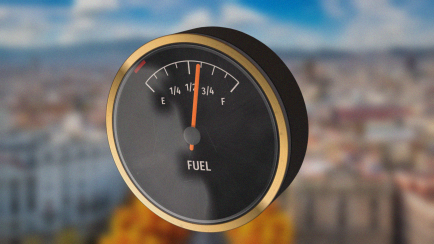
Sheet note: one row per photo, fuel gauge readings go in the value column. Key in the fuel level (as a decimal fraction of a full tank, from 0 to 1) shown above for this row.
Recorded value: 0.625
